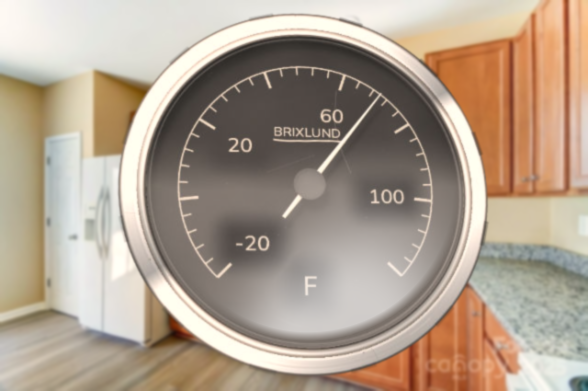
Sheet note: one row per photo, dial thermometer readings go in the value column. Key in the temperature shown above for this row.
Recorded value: 70 °F
